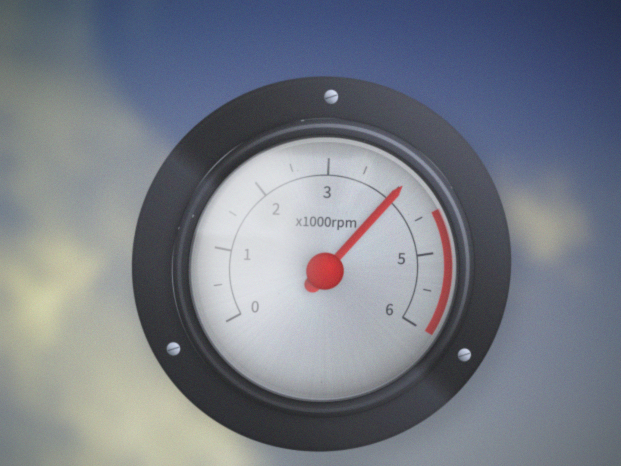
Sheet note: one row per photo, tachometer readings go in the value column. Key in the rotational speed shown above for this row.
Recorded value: 4000 rpm
